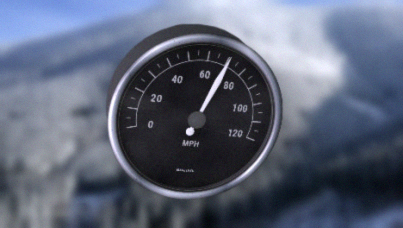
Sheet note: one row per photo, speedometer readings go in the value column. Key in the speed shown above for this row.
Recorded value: 70 mph
